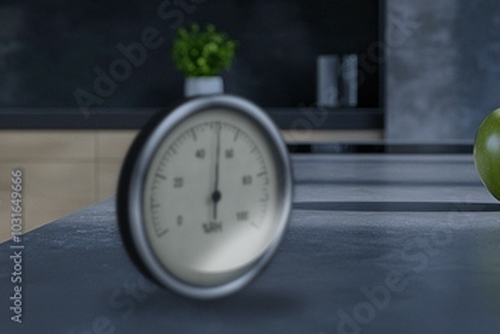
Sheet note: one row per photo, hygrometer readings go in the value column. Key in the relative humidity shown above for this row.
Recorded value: 50 %
